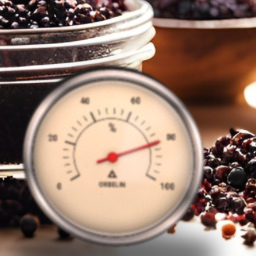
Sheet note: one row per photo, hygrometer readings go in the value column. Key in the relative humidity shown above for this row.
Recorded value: 80 %
